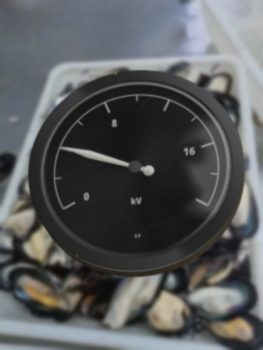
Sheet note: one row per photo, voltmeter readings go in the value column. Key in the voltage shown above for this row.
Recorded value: 4 kV
